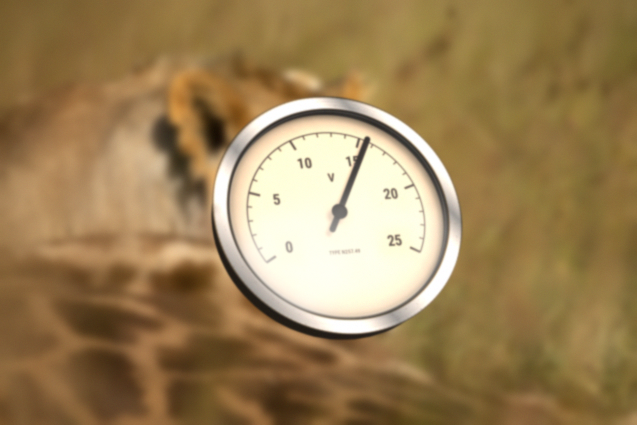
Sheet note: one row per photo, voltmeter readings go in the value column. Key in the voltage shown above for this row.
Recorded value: 15.5 V
